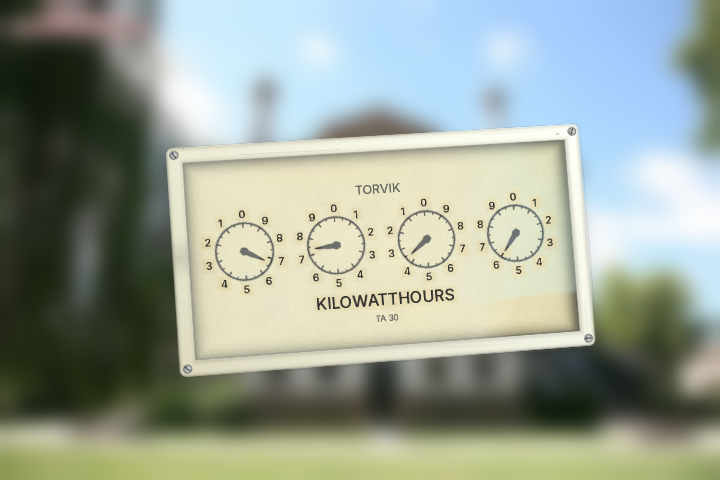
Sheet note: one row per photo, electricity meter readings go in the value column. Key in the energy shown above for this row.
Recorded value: 6736 kWh
